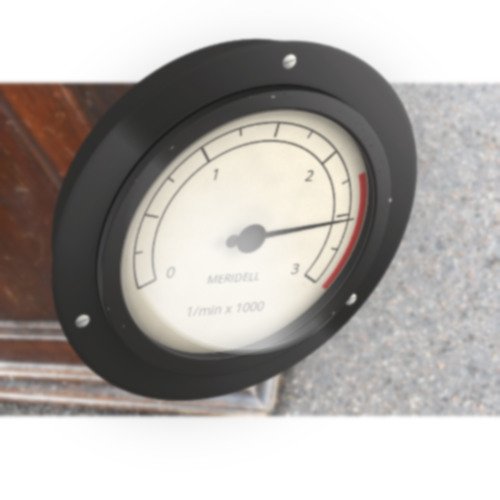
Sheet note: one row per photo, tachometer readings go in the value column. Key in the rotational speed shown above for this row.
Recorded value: 2500 rpm
